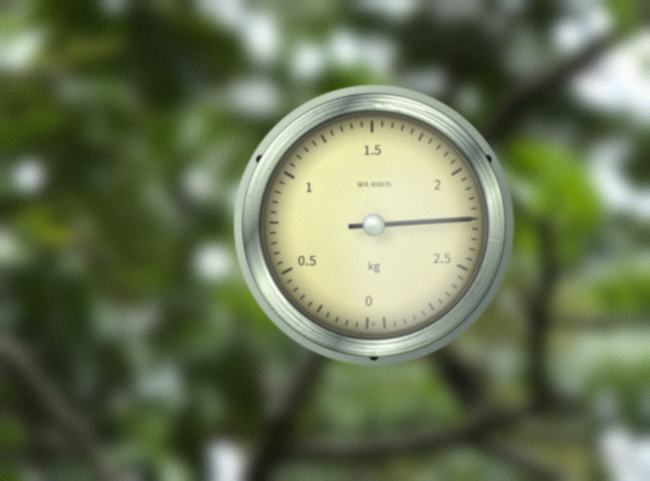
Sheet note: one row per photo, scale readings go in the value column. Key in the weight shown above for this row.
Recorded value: 2.25 kg
